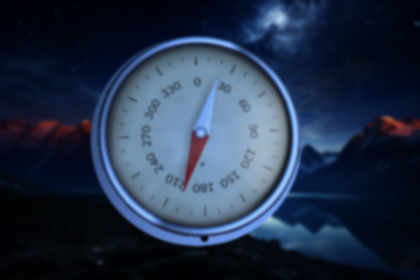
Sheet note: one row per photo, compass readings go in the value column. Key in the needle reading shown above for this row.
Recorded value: 200 °
